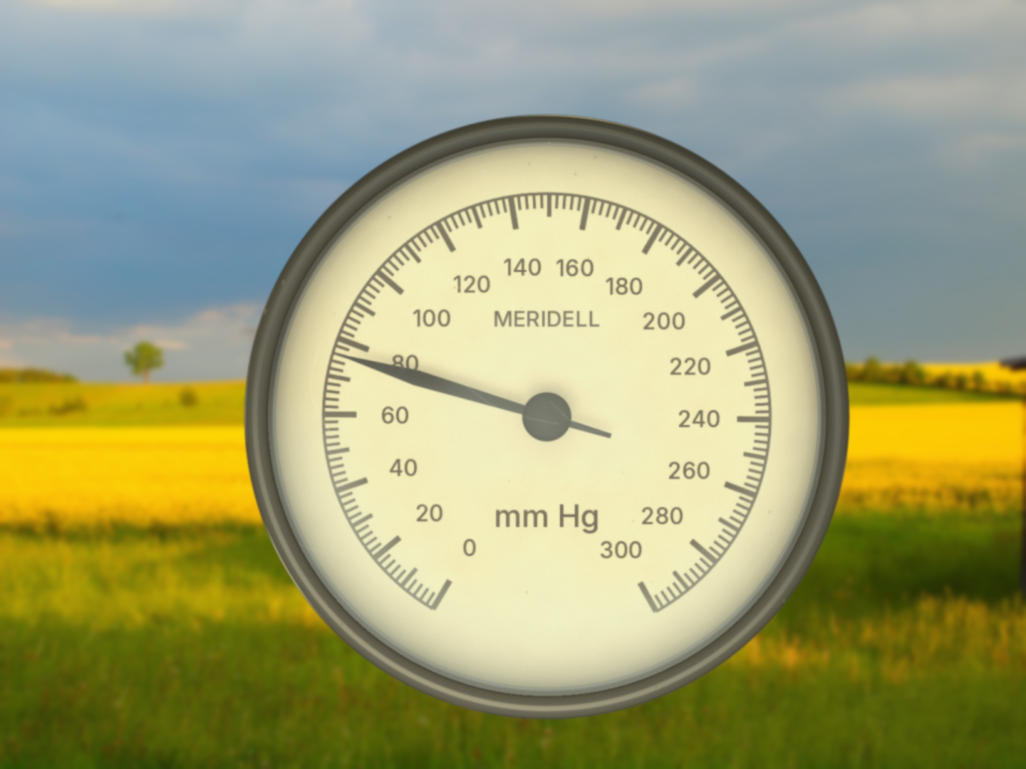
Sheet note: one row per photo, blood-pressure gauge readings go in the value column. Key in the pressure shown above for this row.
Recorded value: 76 mmHg
